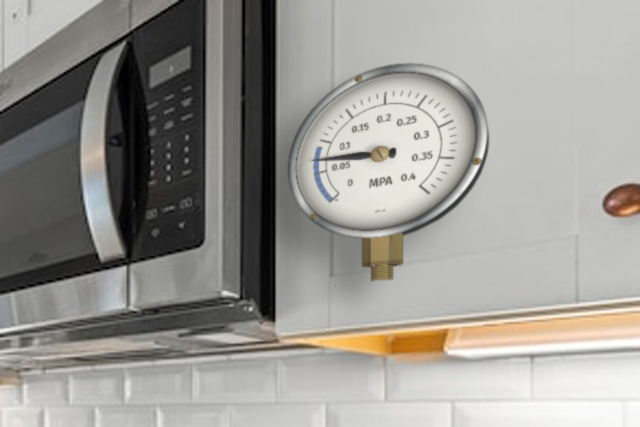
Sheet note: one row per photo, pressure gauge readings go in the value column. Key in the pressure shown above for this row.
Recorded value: 0.07 MPa
